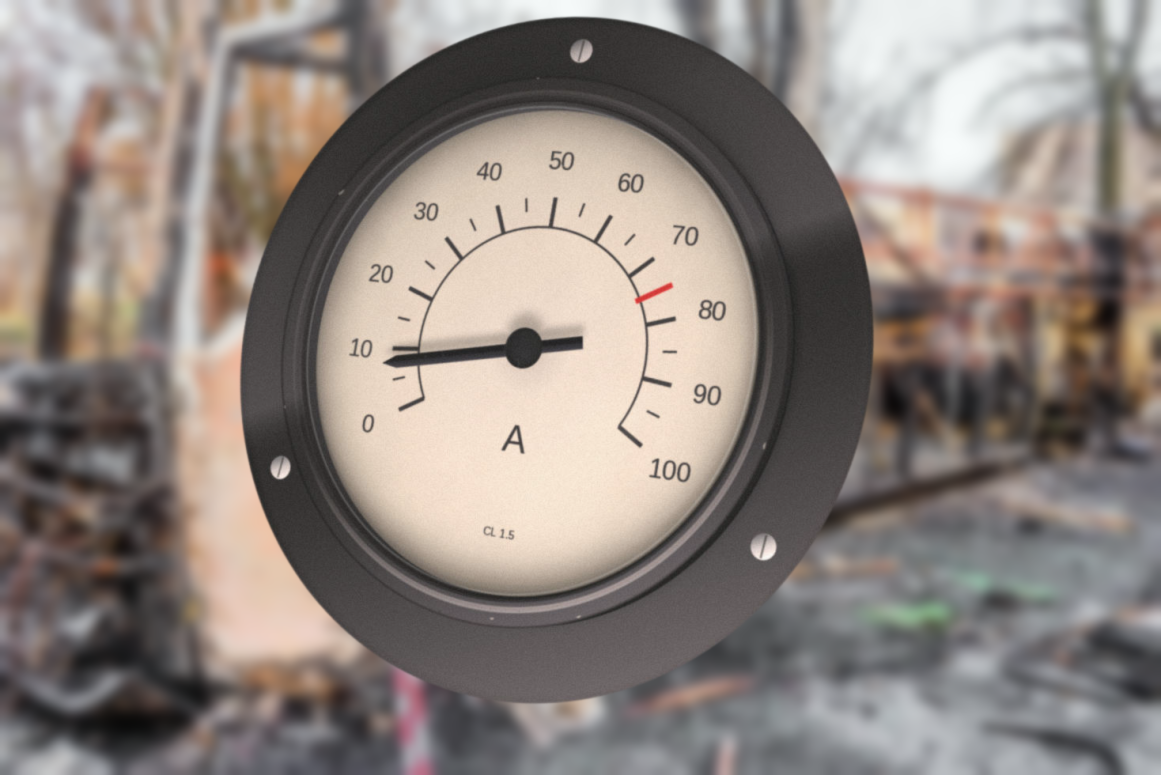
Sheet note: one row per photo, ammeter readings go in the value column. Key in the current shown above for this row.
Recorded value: 7.5 A
